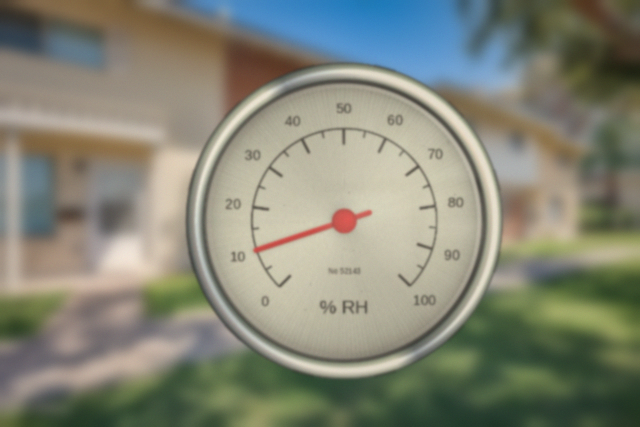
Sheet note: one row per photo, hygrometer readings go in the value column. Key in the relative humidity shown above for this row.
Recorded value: 10 %
